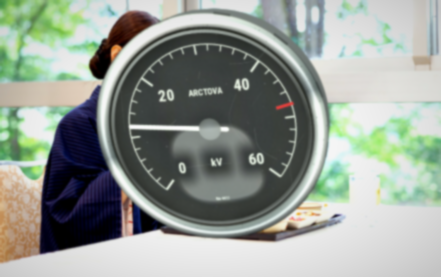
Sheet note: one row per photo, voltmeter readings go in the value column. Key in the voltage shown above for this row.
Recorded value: 12 kV
